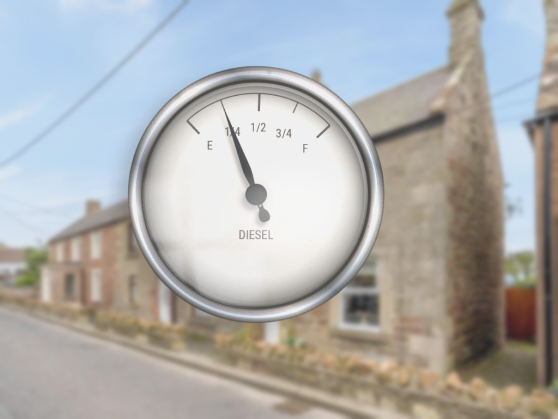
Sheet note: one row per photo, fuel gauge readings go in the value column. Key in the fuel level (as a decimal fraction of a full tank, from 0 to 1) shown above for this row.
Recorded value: 0.25
